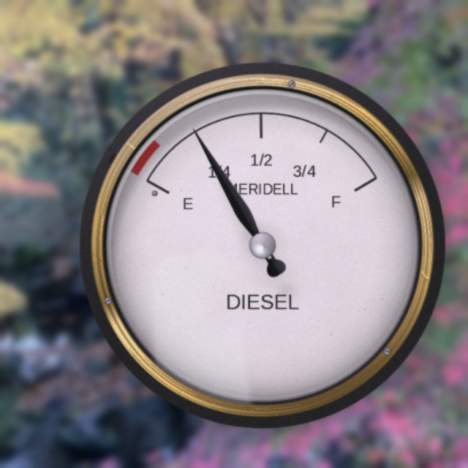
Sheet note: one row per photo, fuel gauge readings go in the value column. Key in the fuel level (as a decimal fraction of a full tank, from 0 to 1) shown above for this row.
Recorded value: 0.25
